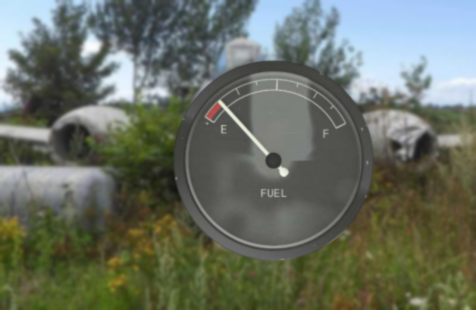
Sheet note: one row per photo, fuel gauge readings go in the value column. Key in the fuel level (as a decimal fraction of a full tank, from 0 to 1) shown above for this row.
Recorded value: 0.125
